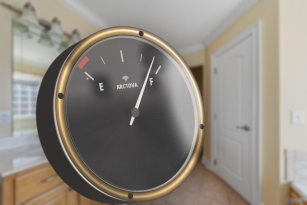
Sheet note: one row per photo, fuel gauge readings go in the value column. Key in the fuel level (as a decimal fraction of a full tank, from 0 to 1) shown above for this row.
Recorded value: 0.875
